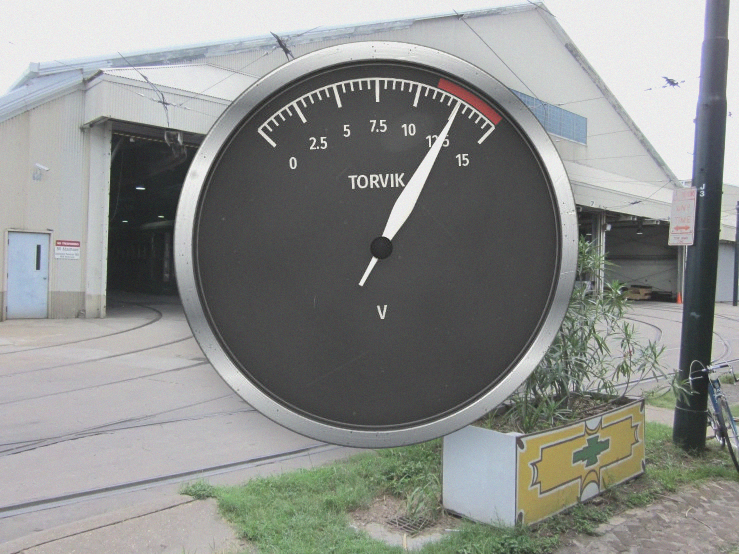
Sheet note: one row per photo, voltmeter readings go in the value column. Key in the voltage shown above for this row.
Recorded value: 12.5 V
